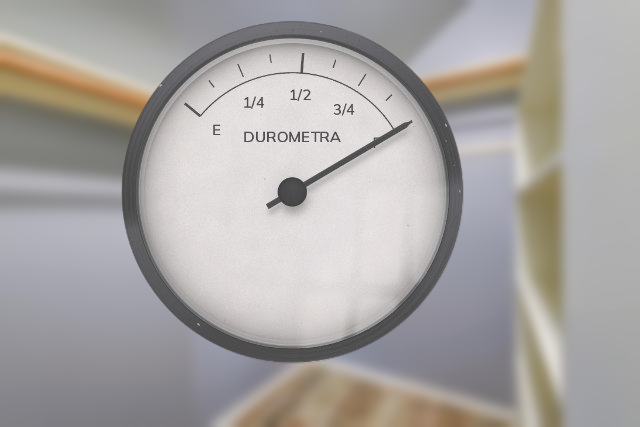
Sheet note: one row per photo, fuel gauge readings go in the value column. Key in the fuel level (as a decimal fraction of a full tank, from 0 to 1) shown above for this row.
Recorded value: 1
